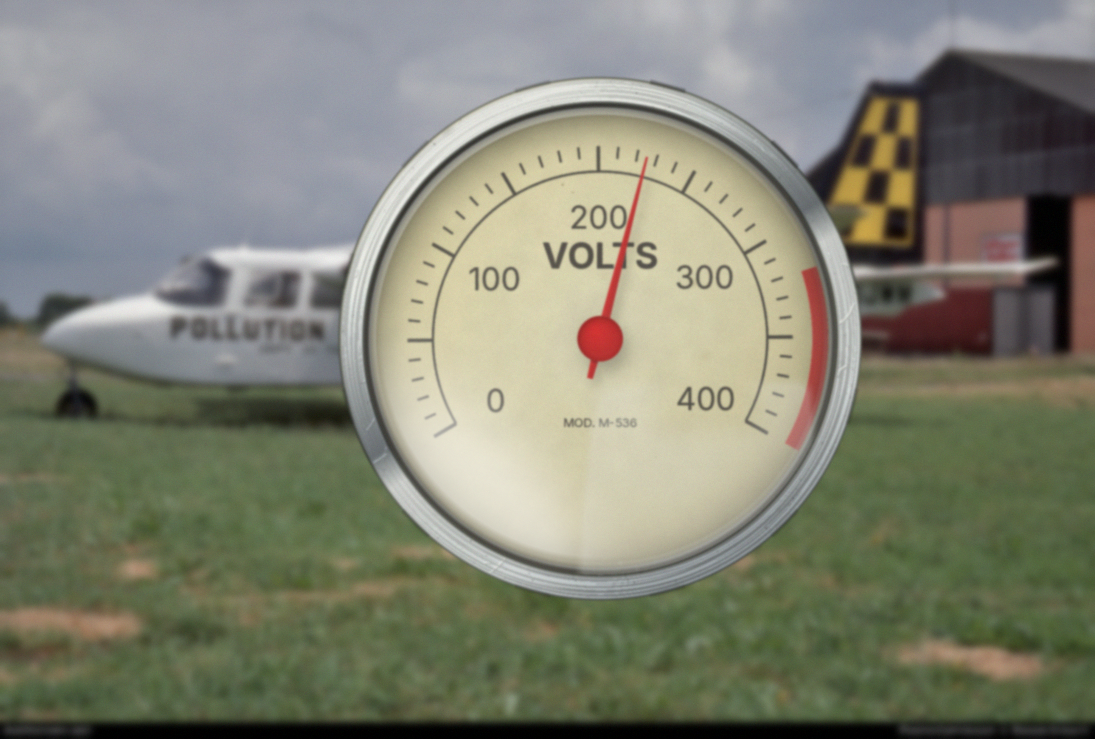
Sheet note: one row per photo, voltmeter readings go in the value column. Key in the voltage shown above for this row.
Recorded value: 225 V
